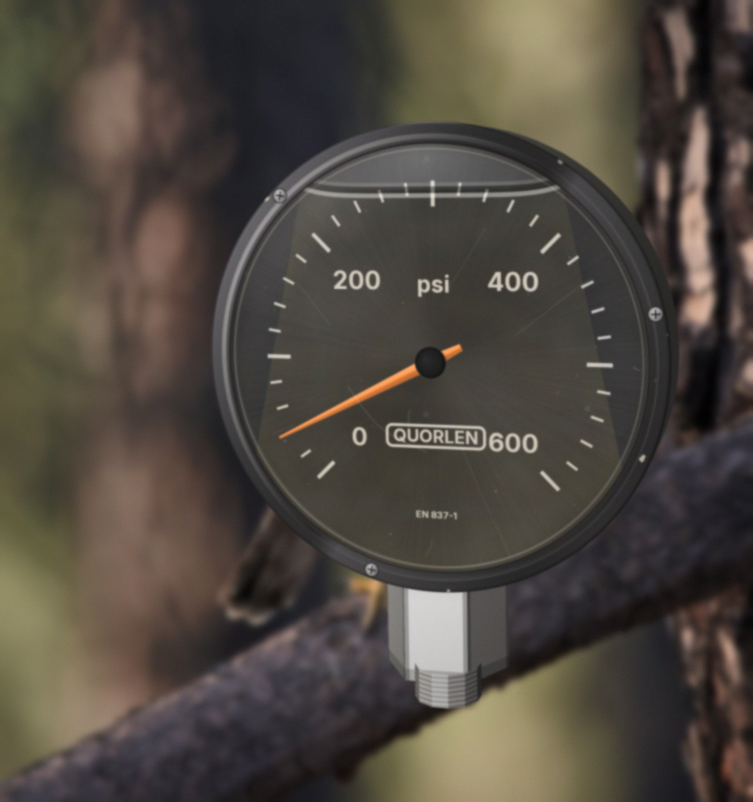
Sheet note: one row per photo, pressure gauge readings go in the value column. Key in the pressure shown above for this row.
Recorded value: 40 psi
